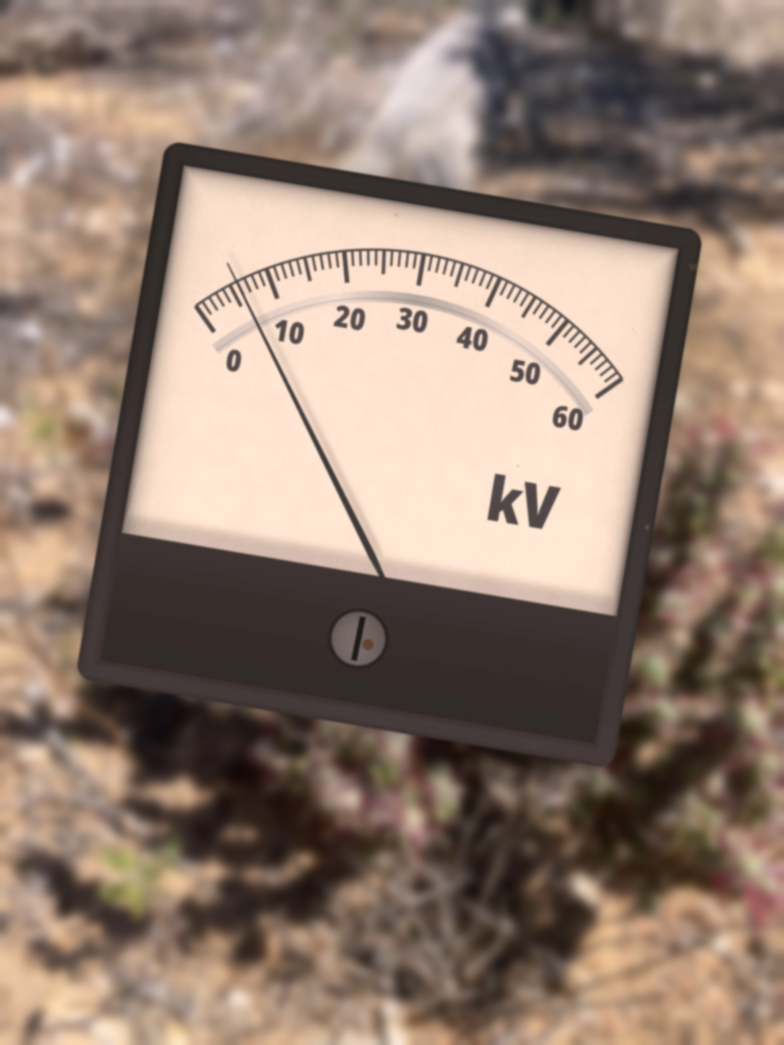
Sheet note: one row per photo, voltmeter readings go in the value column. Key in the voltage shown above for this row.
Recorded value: 6 kV
